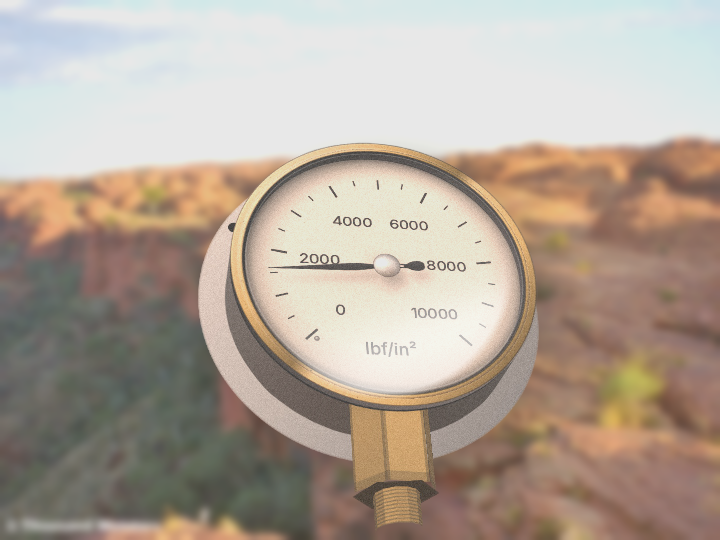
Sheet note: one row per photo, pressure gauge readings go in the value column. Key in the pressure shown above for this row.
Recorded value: 1500 psi
